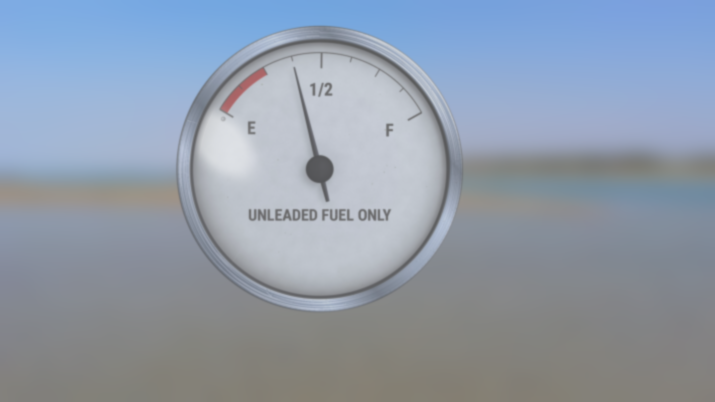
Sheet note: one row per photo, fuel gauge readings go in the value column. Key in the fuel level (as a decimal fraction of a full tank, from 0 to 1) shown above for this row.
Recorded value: 0.375
